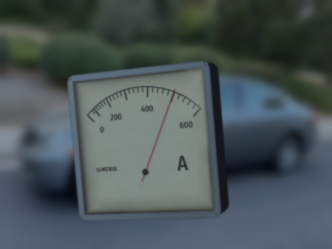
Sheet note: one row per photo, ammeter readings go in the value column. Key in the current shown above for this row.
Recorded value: 500 A
